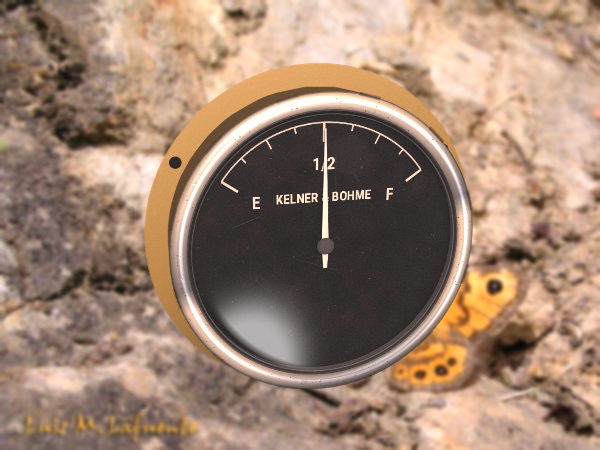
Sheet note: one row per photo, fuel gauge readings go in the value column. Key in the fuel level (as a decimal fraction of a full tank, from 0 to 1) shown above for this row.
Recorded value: 0.5
